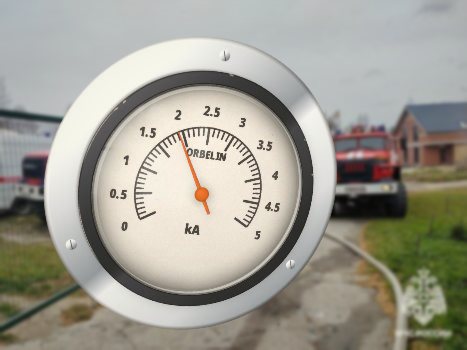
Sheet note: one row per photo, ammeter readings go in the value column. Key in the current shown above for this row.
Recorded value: 1.9 kA
